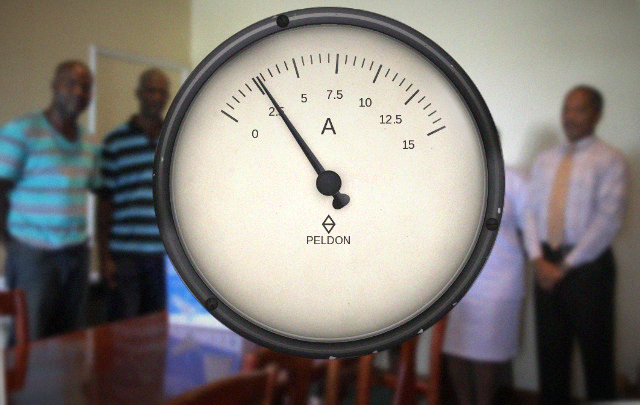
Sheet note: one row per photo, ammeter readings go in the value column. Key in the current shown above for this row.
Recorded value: 2.75 A
